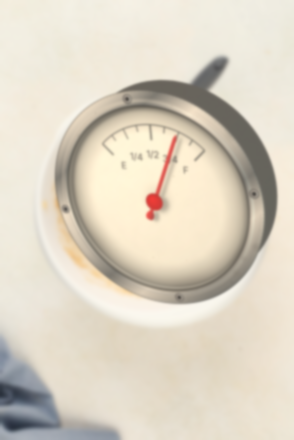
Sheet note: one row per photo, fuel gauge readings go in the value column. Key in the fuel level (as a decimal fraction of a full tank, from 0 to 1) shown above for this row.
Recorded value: 0.75
